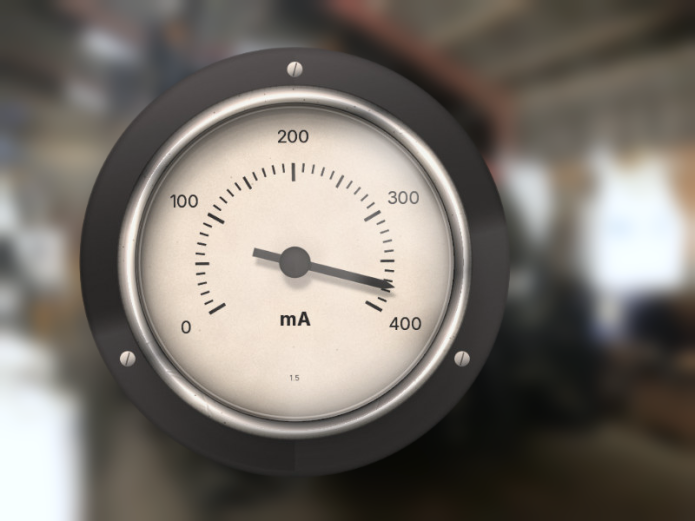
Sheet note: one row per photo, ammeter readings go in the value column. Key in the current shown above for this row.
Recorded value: 375 mA
